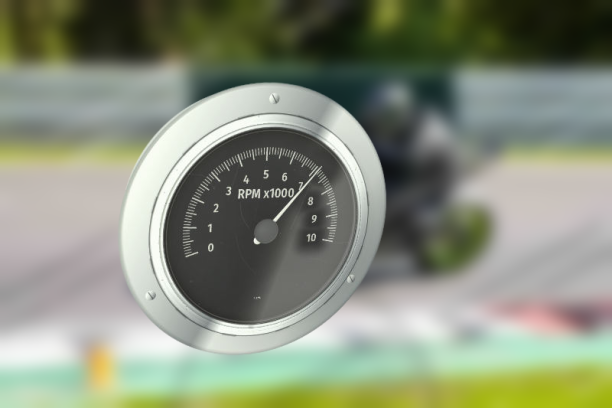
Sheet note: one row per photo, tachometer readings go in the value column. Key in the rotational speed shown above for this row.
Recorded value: 7000 rpm
